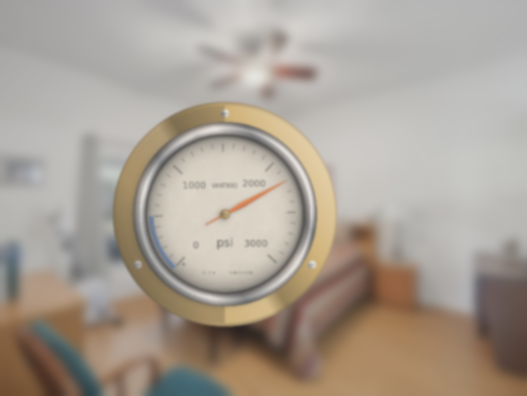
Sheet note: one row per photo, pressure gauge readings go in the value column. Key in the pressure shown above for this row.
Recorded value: 2200 psi
